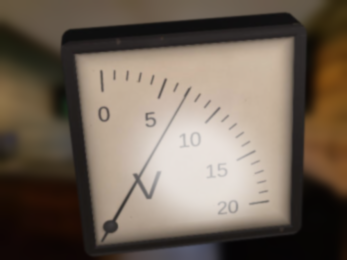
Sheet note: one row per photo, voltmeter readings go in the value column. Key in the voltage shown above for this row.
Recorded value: 7 V
